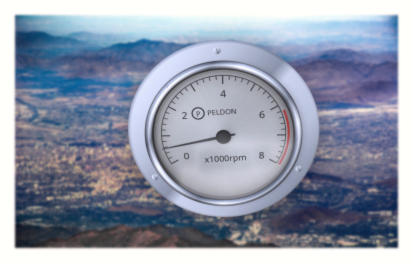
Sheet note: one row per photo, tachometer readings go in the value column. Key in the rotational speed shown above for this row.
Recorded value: 600 rpm
